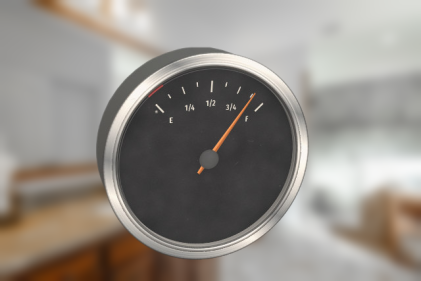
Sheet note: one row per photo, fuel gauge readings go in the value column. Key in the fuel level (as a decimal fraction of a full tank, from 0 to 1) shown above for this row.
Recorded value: 0.875
